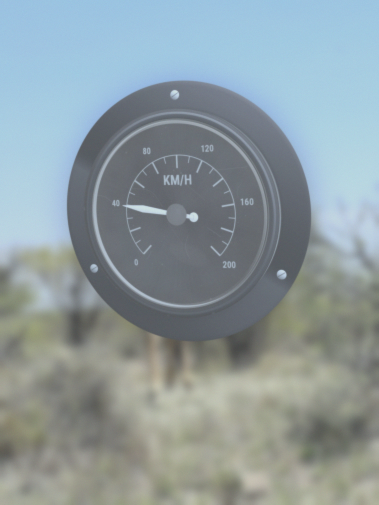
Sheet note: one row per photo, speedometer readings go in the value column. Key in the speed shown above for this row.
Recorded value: 40 km/h
